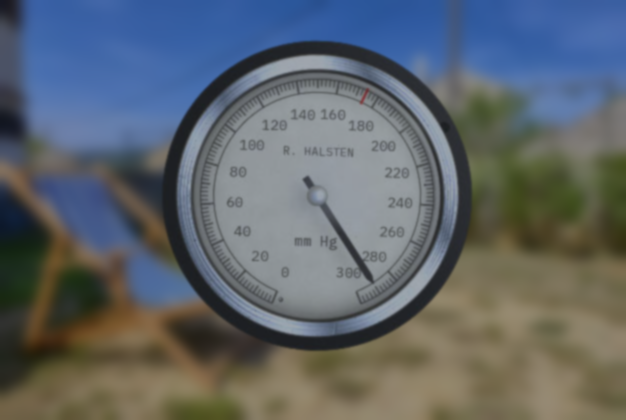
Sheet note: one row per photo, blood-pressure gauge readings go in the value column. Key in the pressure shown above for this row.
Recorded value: 290 mmHg
